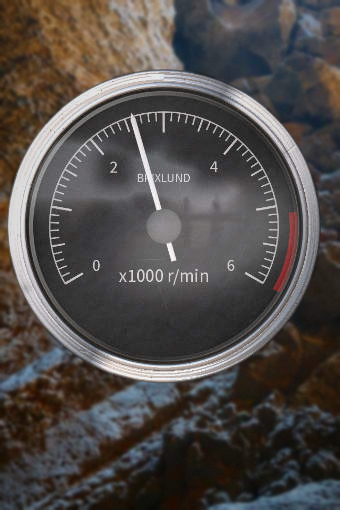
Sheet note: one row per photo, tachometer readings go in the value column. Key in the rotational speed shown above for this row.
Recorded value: 2600 rpm
